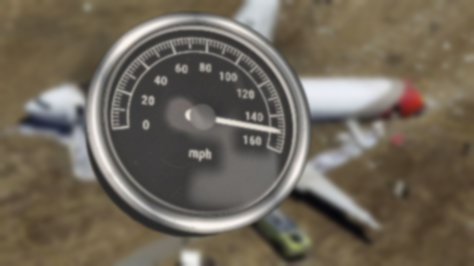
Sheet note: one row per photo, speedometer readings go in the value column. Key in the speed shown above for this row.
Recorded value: 150 mph
